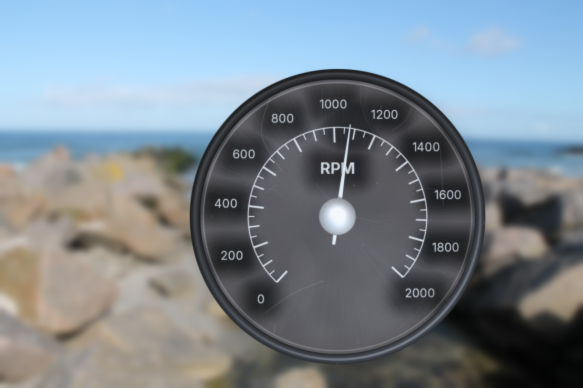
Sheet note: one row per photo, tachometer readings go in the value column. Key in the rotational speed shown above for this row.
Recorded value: 1075 rpm
